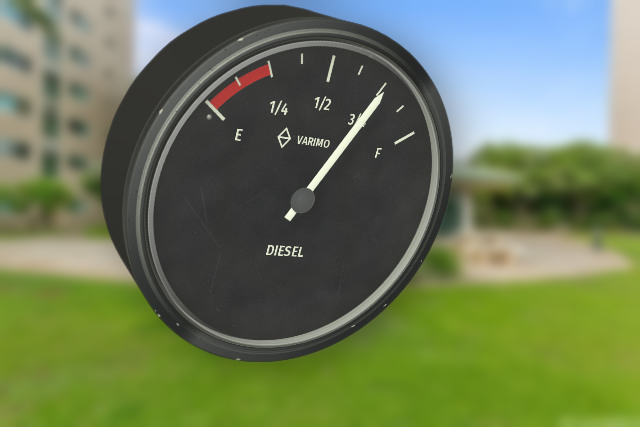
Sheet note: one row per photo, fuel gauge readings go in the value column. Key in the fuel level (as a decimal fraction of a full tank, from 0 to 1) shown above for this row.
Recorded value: 0.75
